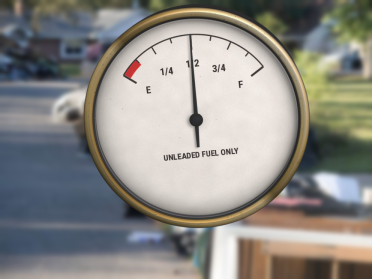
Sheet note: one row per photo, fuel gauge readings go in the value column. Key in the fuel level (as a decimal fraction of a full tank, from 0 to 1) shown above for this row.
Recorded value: 0.5
